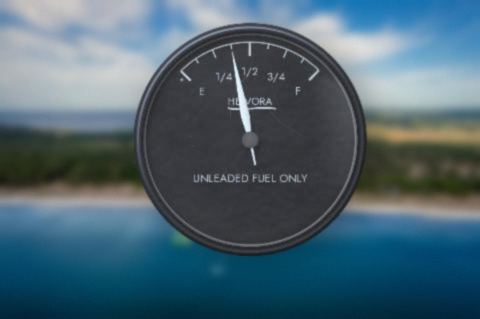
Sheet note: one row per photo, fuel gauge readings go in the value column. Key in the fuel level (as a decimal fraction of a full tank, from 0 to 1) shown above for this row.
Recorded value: 0.375
